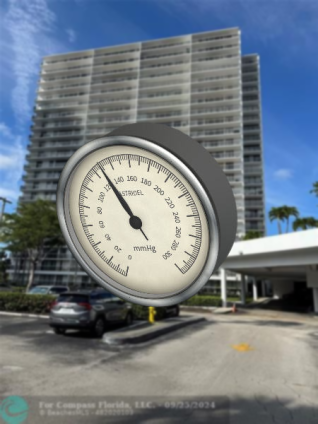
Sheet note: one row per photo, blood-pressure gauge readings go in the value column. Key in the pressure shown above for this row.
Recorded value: 130 mmHg
